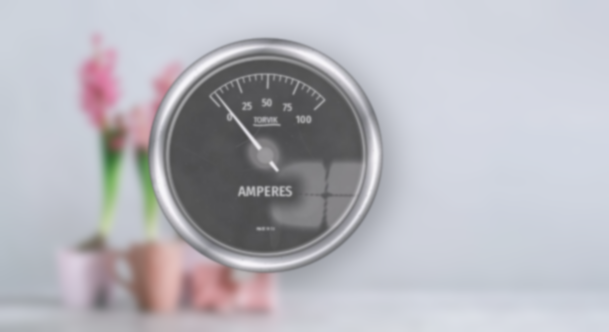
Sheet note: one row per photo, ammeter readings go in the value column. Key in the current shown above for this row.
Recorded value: 5 A
